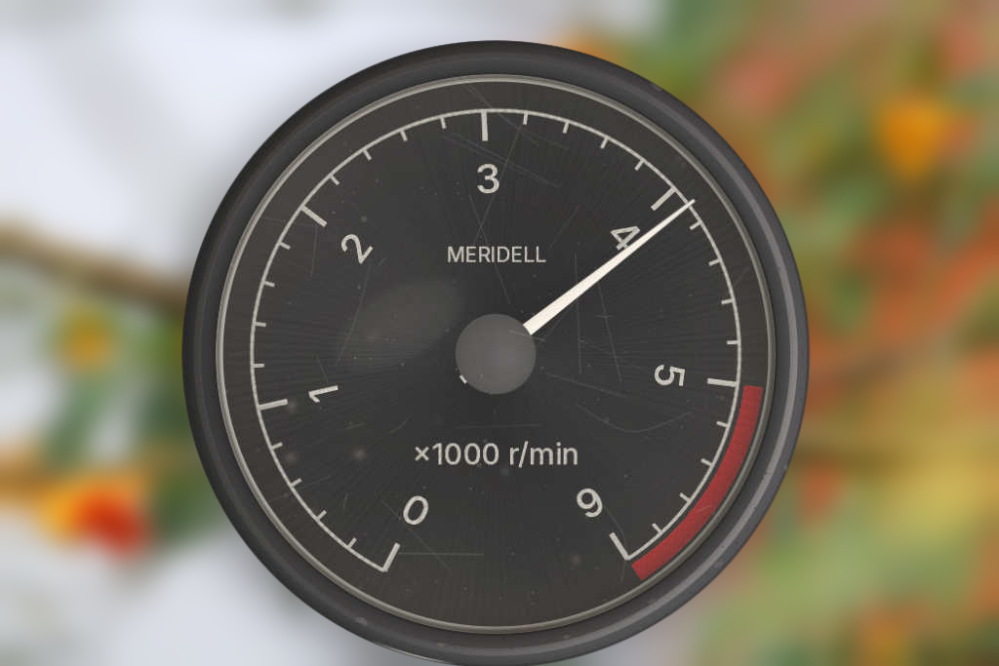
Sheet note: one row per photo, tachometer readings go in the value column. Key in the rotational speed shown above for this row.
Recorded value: 4100 rpm
